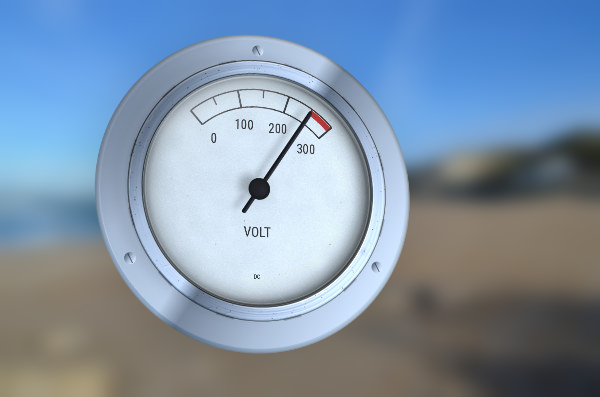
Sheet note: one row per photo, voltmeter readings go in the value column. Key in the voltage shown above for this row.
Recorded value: 250 V
